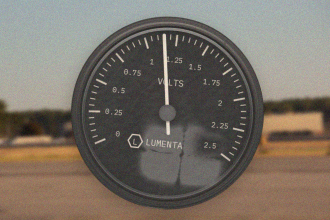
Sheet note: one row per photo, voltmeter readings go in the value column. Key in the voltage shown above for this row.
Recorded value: 1.15 V
